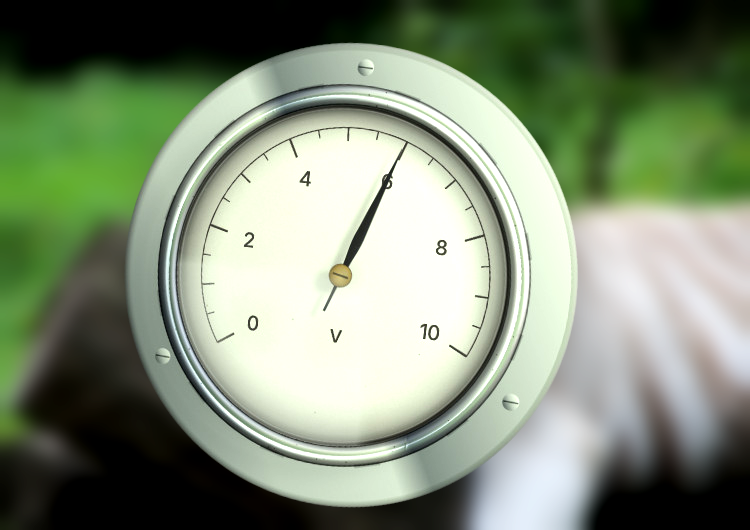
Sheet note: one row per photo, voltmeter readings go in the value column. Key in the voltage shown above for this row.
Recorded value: 6 V
